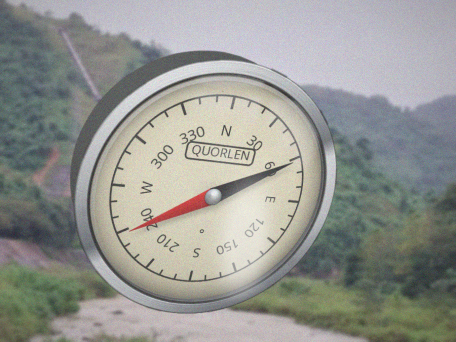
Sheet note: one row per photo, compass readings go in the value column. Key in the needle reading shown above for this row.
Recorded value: 240 °
